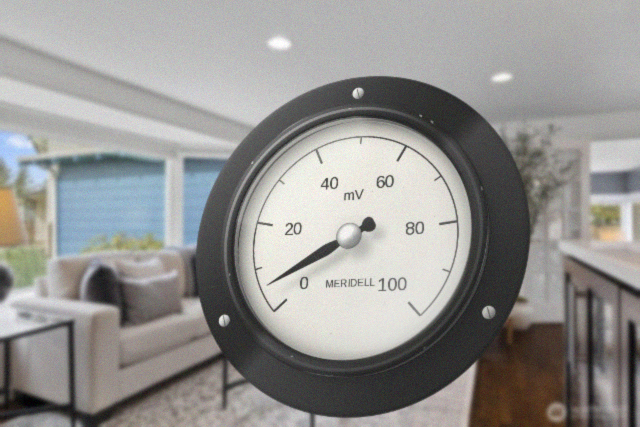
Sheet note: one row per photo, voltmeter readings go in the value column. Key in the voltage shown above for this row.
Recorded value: 5 mV
